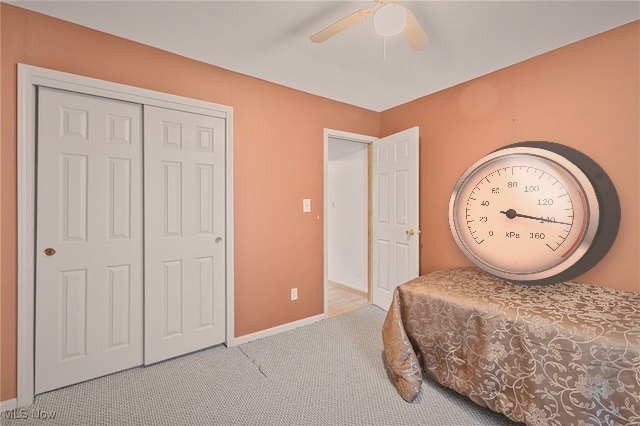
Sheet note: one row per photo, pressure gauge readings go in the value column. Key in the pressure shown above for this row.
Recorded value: 140 kPa
